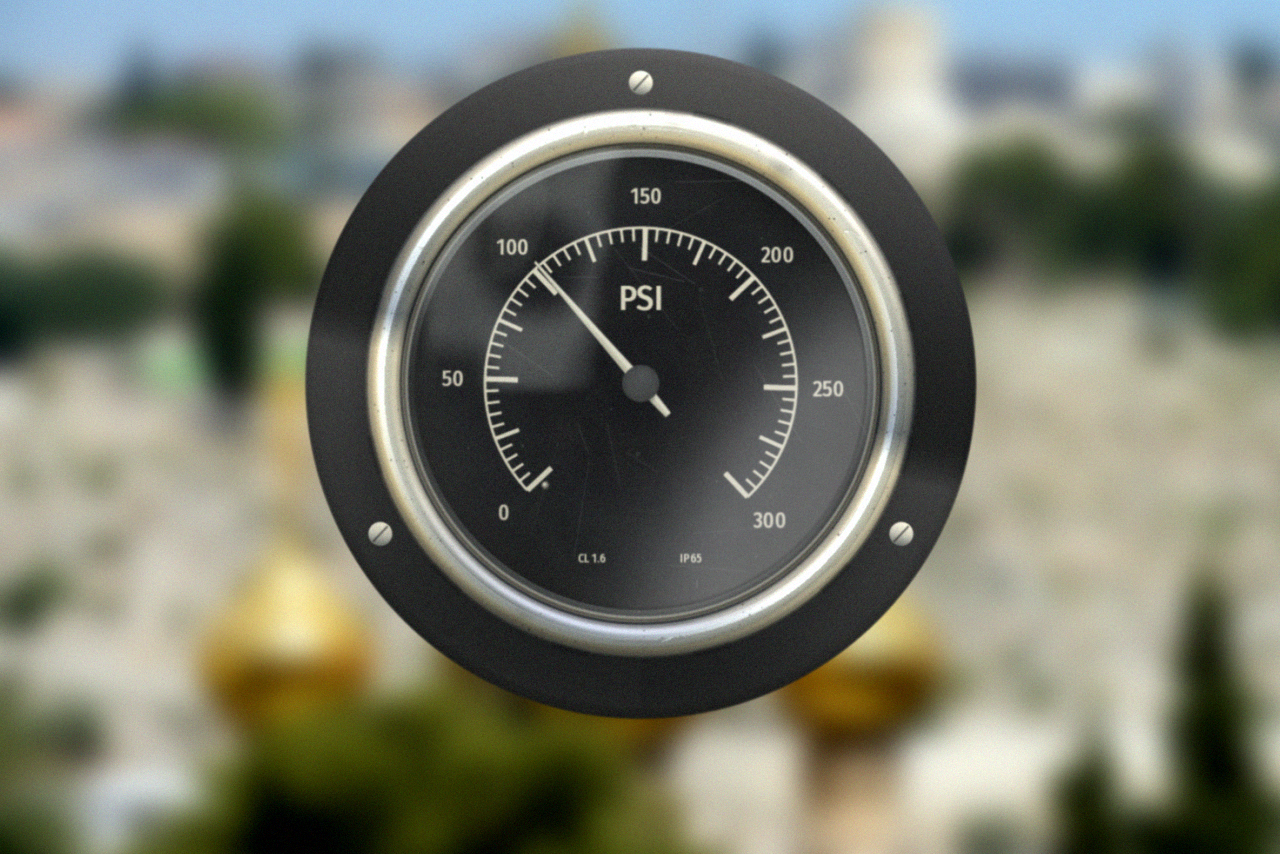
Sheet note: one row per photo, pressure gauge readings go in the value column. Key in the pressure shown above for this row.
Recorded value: 102.5 psi
